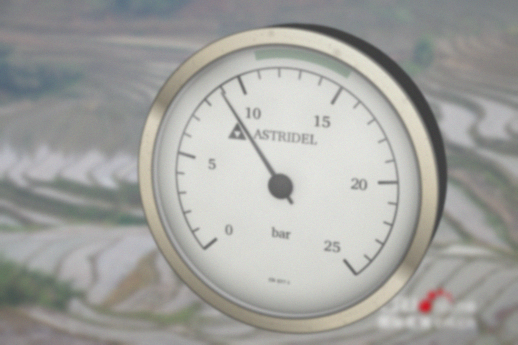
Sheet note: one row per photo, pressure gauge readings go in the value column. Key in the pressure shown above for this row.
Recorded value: 9 bar
